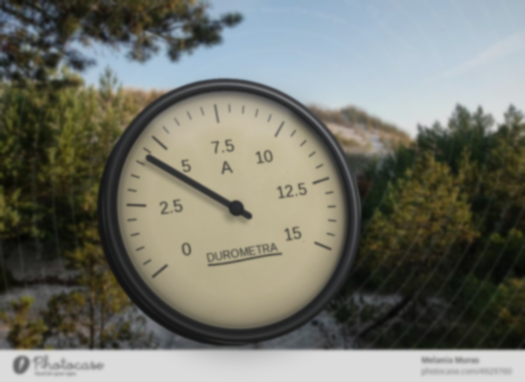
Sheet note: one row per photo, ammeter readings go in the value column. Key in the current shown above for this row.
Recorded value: 4.25 A
